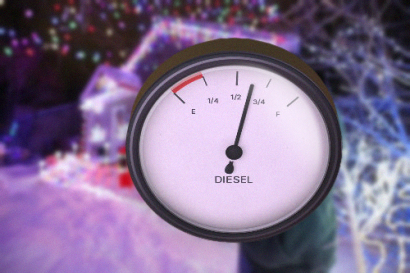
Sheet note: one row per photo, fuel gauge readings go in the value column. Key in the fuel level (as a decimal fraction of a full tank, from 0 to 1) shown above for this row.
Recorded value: 0.625
